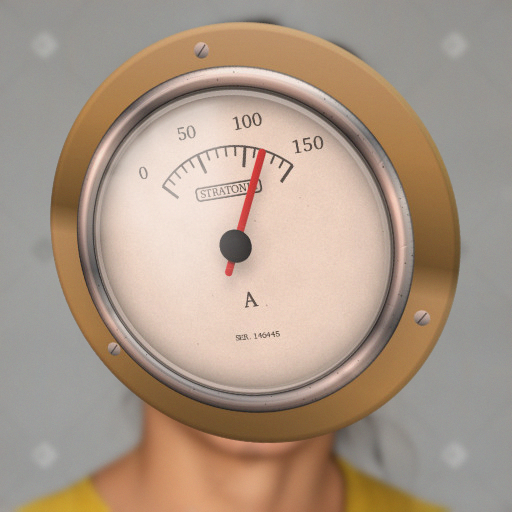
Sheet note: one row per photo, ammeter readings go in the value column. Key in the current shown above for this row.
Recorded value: 120 A
